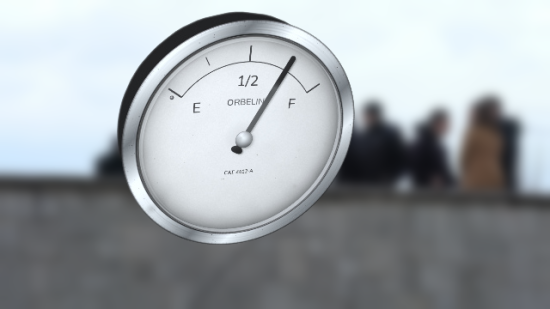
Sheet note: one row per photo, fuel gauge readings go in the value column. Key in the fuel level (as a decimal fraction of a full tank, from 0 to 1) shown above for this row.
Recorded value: 0.75
